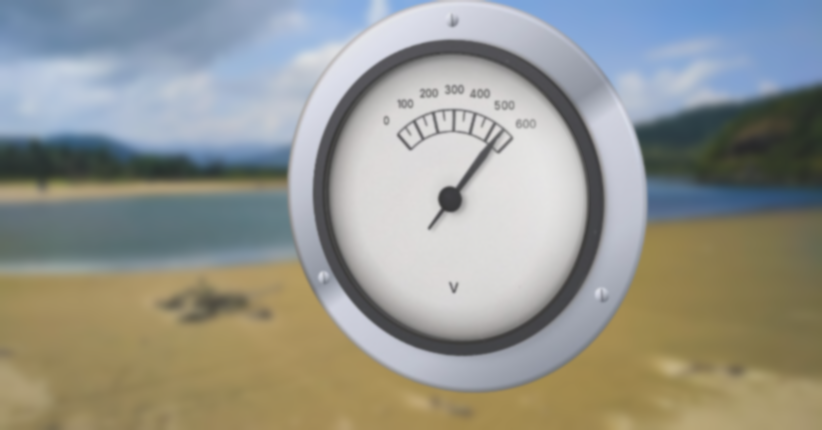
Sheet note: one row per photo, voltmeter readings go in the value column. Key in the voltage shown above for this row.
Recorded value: 550 V
